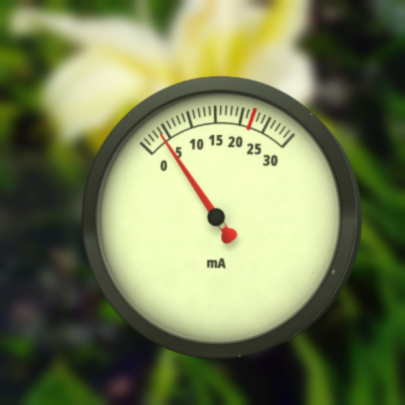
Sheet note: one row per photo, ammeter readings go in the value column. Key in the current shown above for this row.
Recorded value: 4 mA
